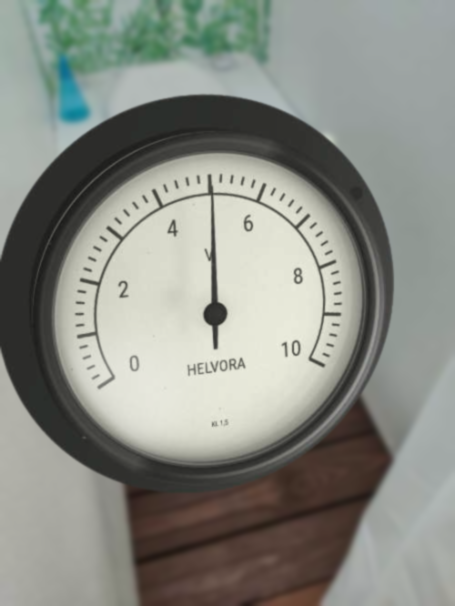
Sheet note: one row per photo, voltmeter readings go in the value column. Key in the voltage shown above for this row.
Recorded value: 5 V
